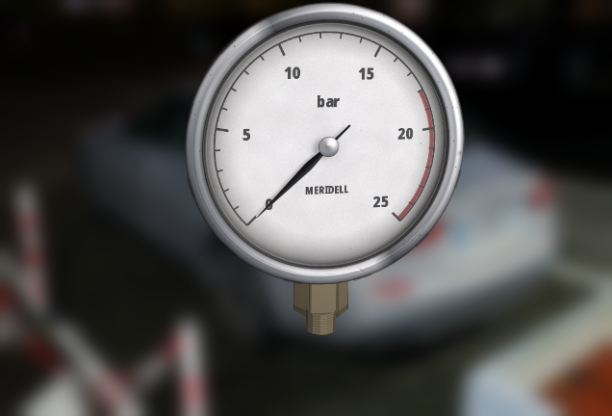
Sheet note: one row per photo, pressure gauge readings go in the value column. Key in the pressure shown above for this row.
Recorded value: 0 bar
